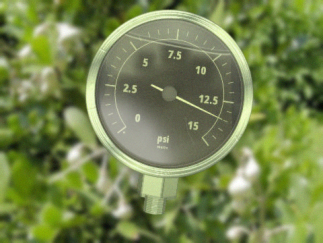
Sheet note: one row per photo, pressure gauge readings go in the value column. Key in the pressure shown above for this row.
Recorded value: 13.5 psi
